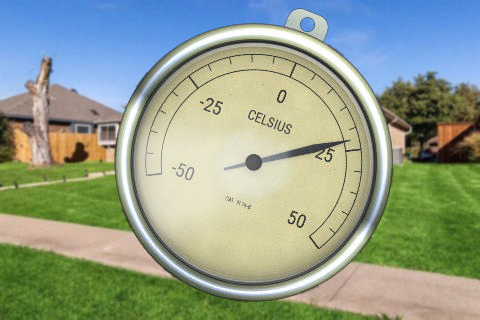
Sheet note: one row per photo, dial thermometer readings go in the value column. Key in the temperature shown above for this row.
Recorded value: 22.5 °C
